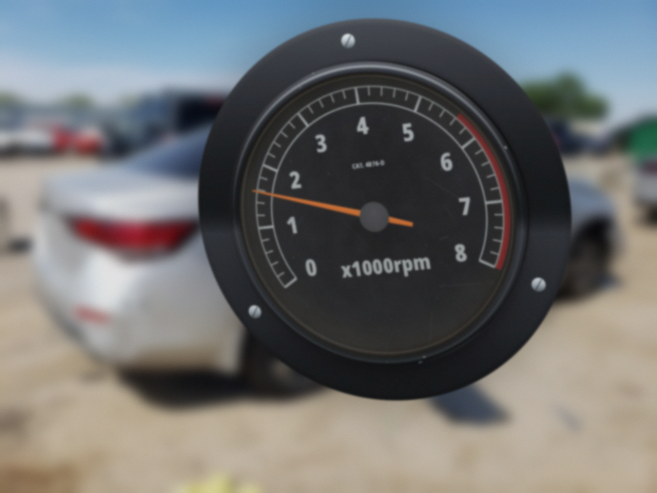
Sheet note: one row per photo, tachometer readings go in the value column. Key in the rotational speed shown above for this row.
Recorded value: 1600 rpm
